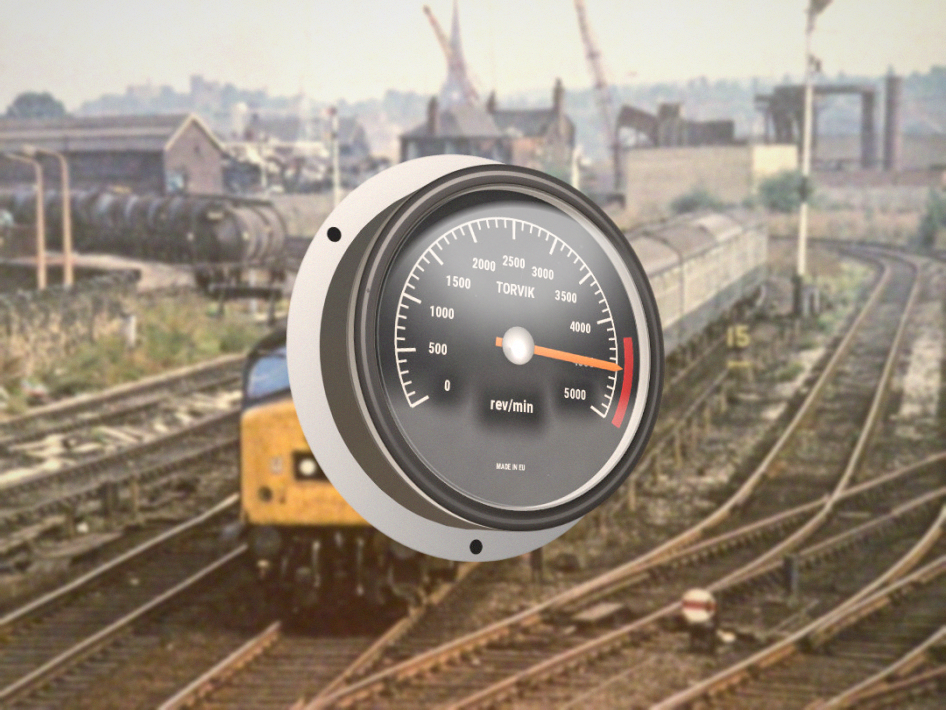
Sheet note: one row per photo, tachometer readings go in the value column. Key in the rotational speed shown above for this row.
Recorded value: 4500 rpm
